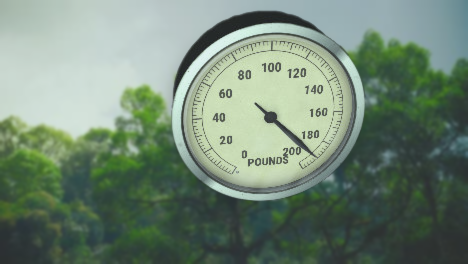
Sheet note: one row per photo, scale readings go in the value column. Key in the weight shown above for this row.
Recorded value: 190 lb
